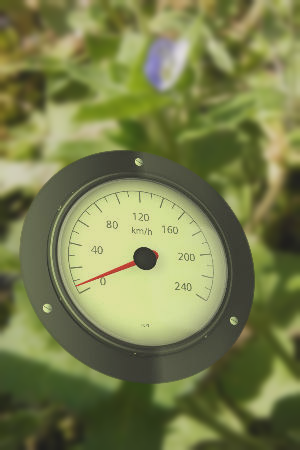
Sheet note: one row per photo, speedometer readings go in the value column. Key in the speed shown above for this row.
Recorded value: 5 km/h
